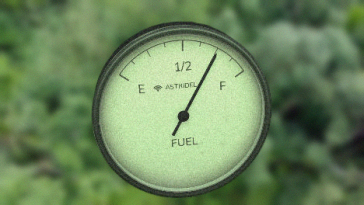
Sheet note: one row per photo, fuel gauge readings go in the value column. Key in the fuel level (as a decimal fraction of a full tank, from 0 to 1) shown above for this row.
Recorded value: 0.75
